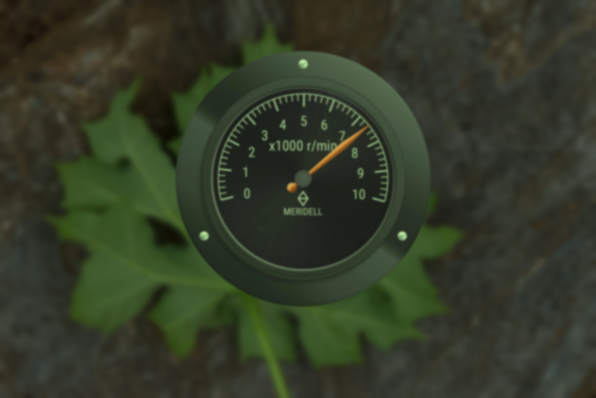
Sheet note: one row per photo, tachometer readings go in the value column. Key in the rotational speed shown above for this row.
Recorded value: 7400 rpm
